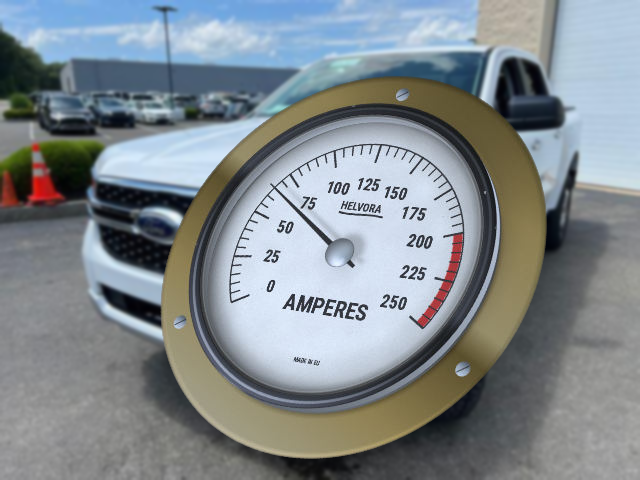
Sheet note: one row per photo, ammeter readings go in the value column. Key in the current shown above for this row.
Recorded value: 65 A
